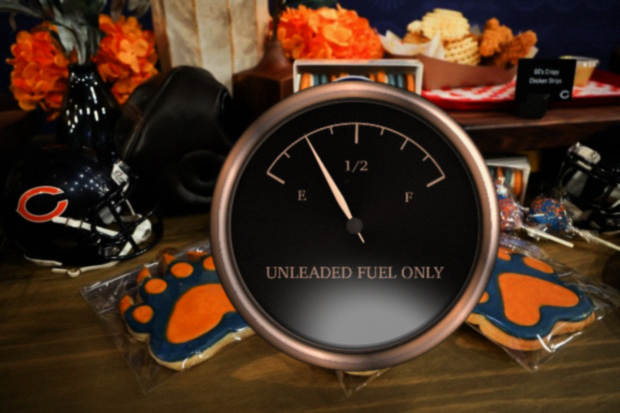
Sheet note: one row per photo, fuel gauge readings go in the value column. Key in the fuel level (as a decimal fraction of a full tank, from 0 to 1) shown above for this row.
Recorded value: 0.25
